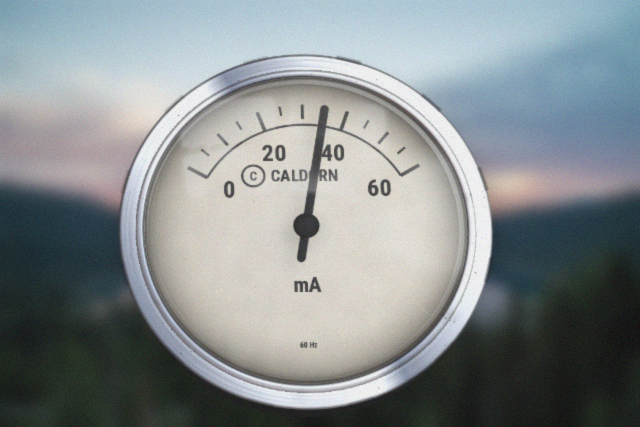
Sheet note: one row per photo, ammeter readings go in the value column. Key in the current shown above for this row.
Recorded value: 35 mA
